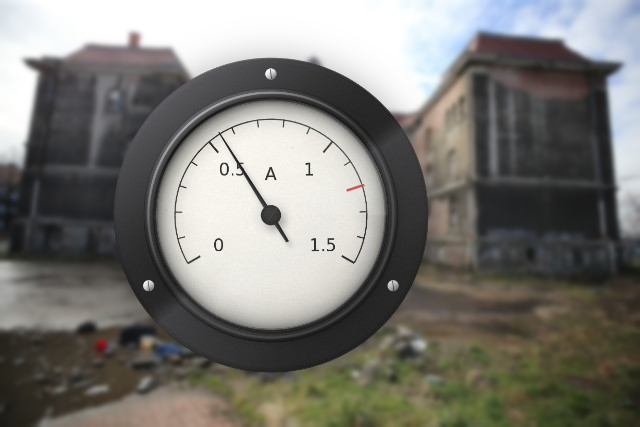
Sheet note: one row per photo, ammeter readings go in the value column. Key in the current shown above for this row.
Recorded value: 0.55 A
